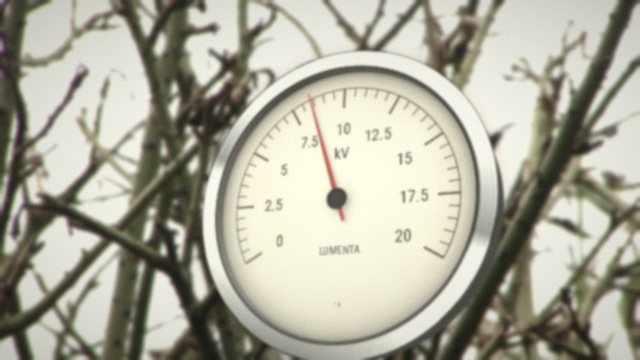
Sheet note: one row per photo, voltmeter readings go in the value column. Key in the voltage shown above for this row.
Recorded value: 8.5 kV
